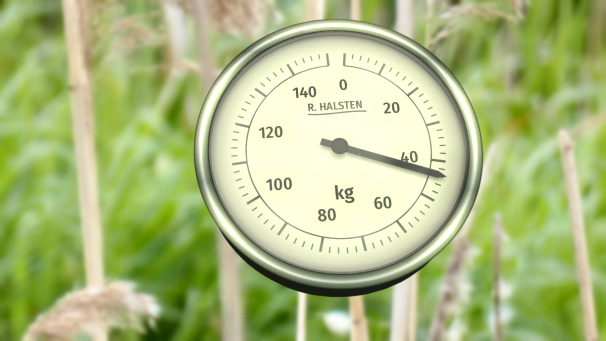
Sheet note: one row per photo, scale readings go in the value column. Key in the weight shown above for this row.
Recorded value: 44 kg
